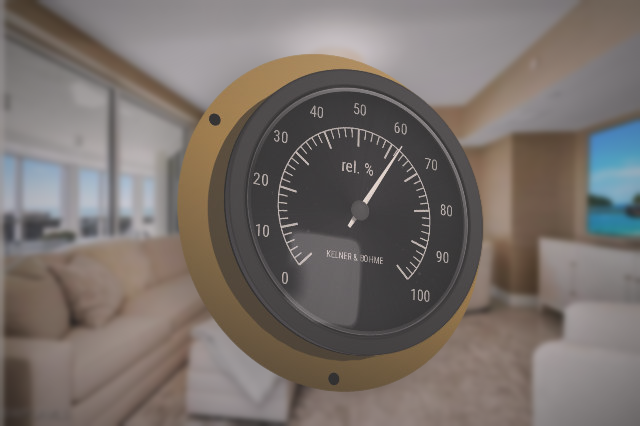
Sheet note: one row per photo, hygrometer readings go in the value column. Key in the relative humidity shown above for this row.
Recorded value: 62 %
